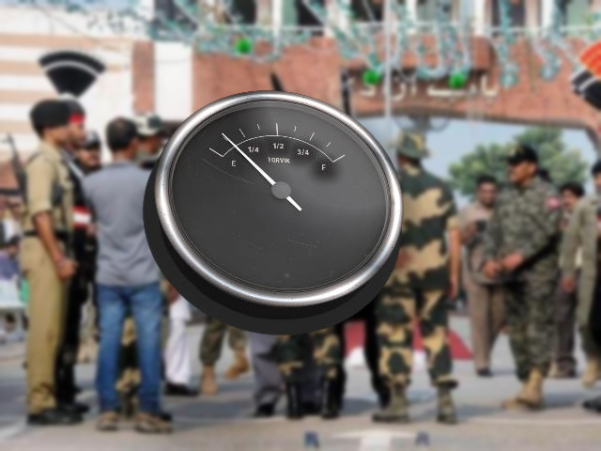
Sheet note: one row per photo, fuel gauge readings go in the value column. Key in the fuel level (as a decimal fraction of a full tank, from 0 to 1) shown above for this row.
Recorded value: 0.125
